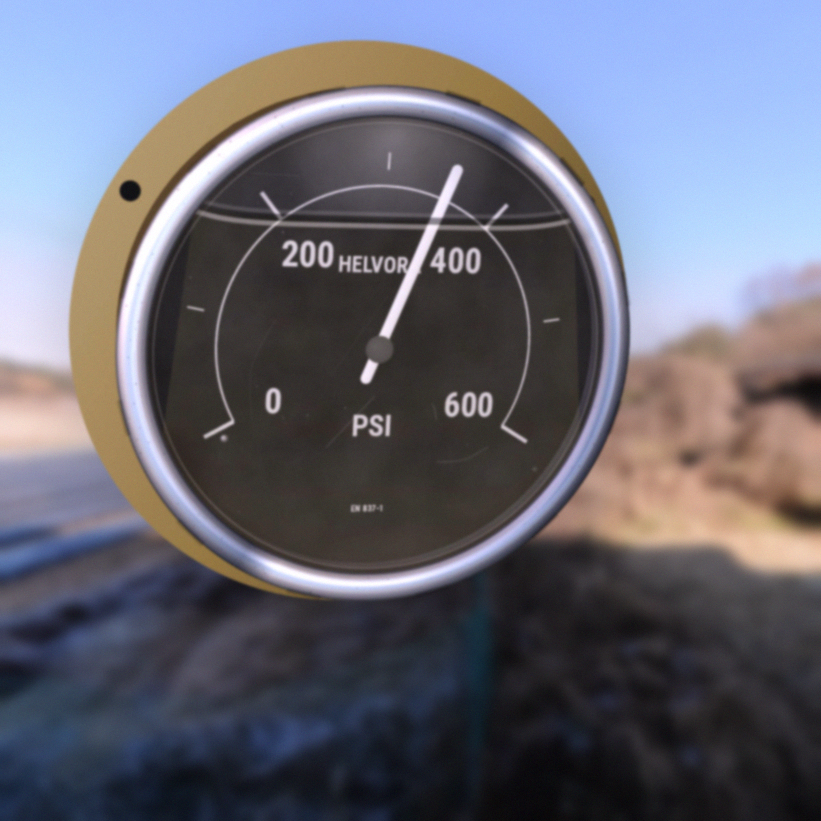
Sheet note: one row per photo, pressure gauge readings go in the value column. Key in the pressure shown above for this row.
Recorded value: 350 psi
